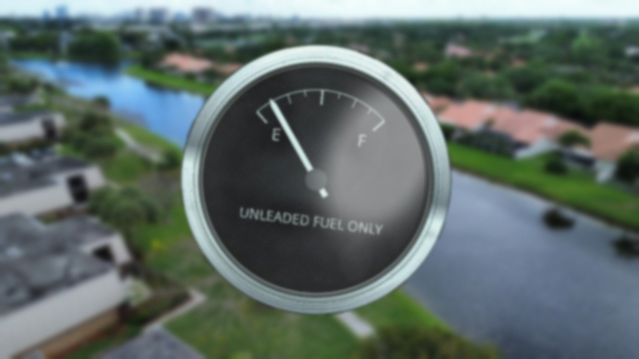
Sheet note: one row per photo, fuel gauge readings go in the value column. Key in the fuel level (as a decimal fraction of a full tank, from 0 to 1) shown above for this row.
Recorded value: 0.125
